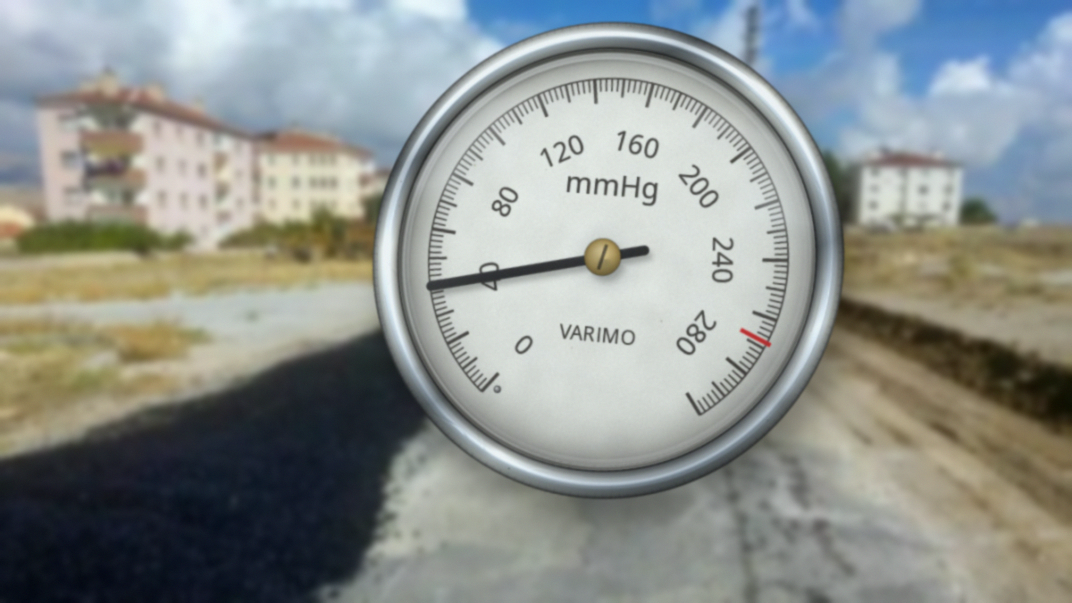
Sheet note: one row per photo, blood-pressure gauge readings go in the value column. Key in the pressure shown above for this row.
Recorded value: 40 mmHg
